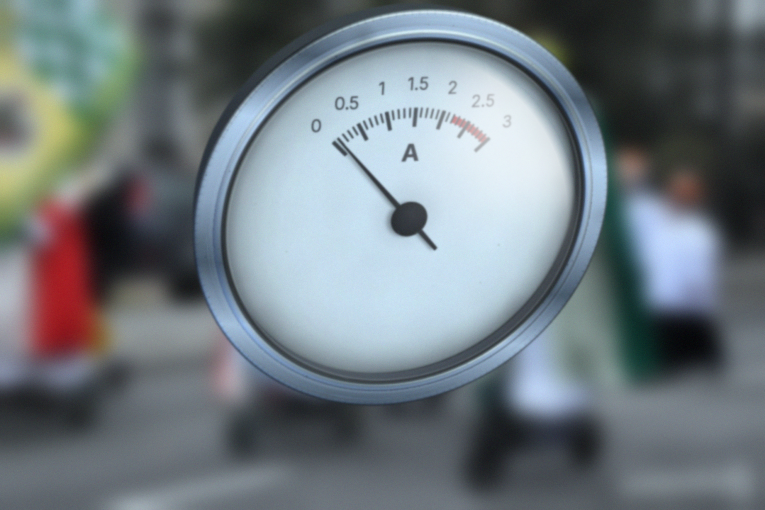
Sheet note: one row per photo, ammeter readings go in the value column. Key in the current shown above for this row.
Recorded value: 0.1 A
